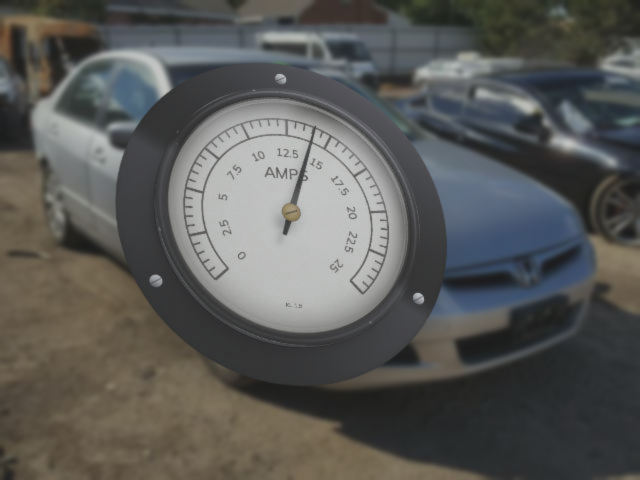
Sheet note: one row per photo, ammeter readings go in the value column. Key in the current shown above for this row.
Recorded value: 14 A
